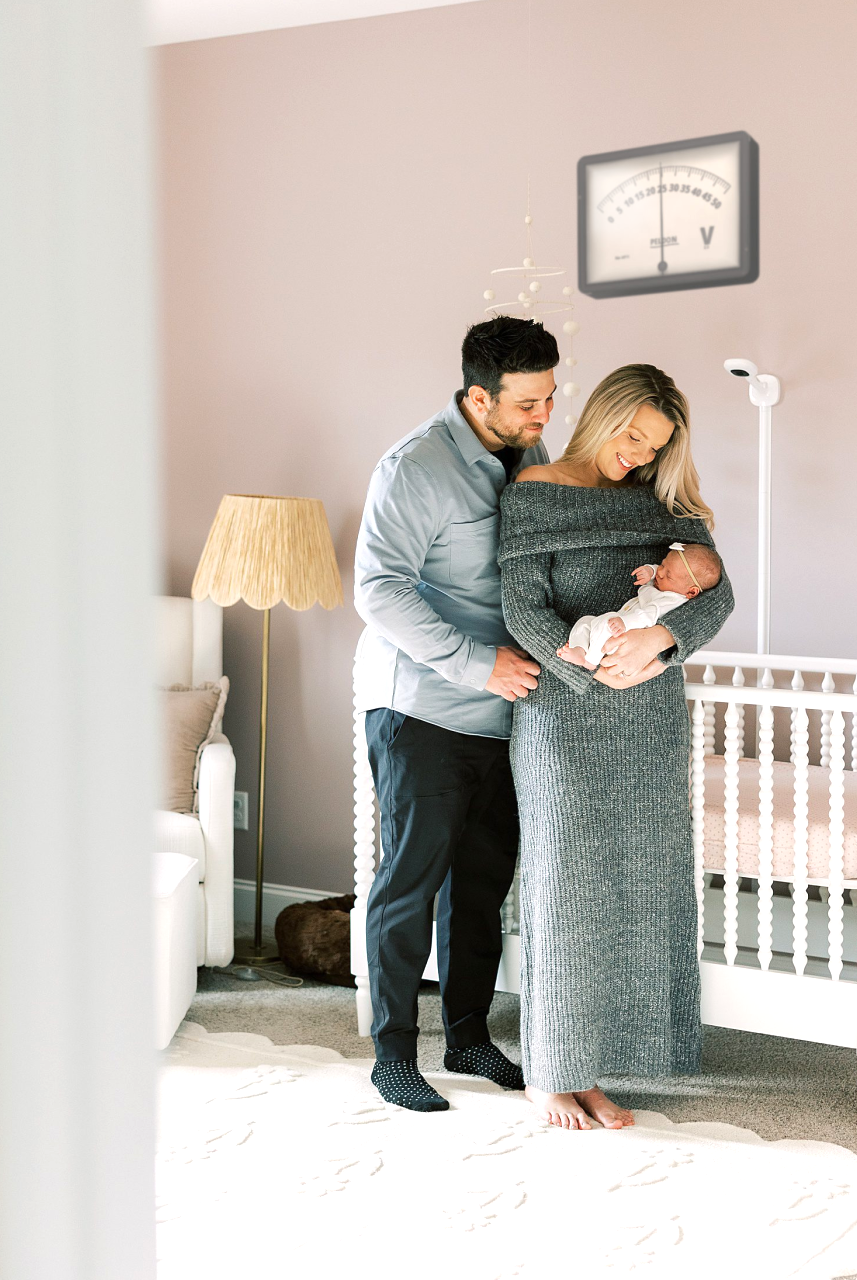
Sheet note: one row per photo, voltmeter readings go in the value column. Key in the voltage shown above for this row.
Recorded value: 25 V
